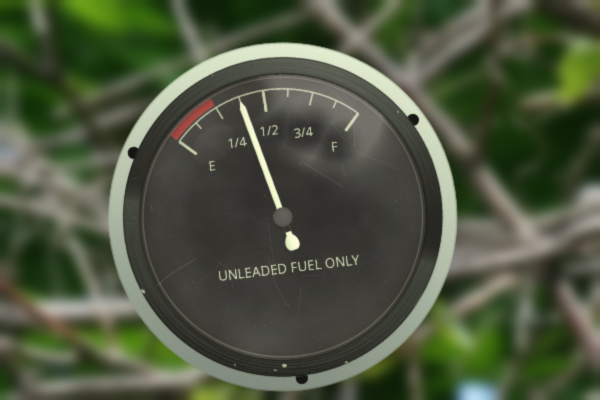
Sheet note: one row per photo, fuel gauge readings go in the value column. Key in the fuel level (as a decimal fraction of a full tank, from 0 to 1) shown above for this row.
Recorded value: 0.375
